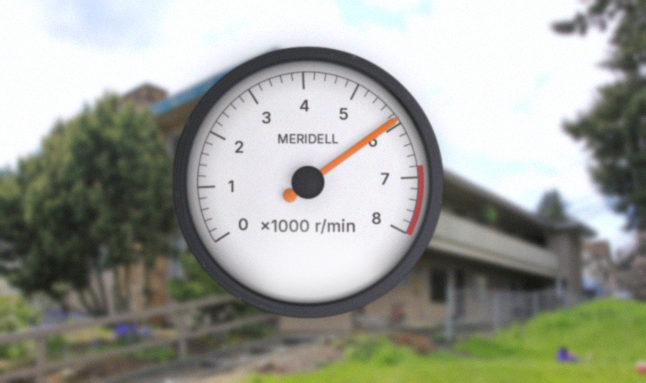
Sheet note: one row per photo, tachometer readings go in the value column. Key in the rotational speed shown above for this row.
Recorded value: 5900 rpm
